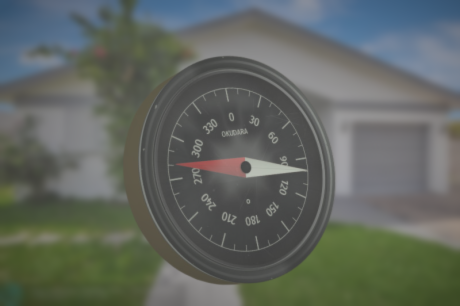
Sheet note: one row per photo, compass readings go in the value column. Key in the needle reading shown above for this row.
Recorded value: 280 °
